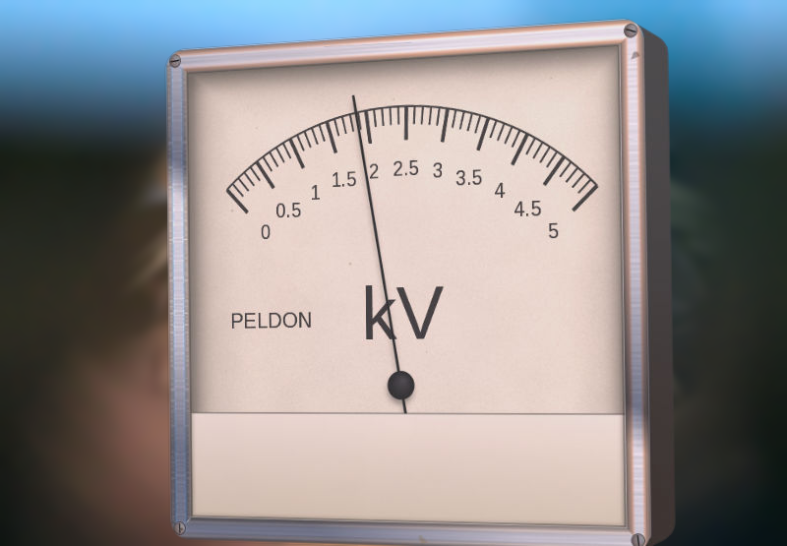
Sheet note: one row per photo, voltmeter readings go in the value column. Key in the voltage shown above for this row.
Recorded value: 1.9 kV
